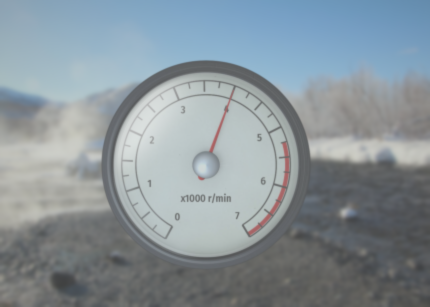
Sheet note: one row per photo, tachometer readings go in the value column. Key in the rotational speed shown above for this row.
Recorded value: 4000 rpm
